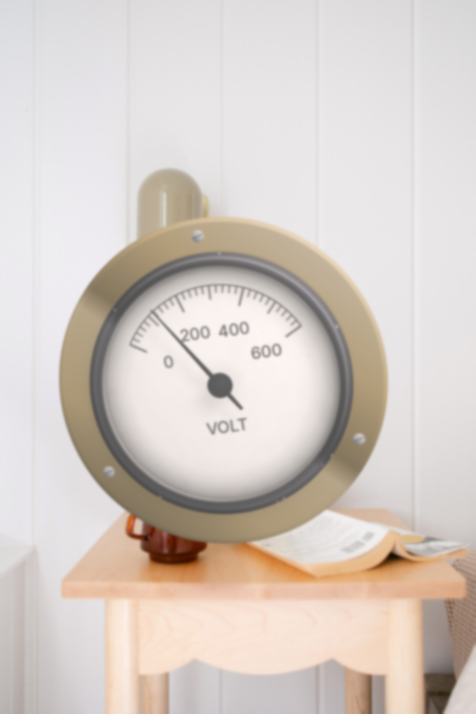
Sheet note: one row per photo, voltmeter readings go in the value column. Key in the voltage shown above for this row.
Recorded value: 120 V
